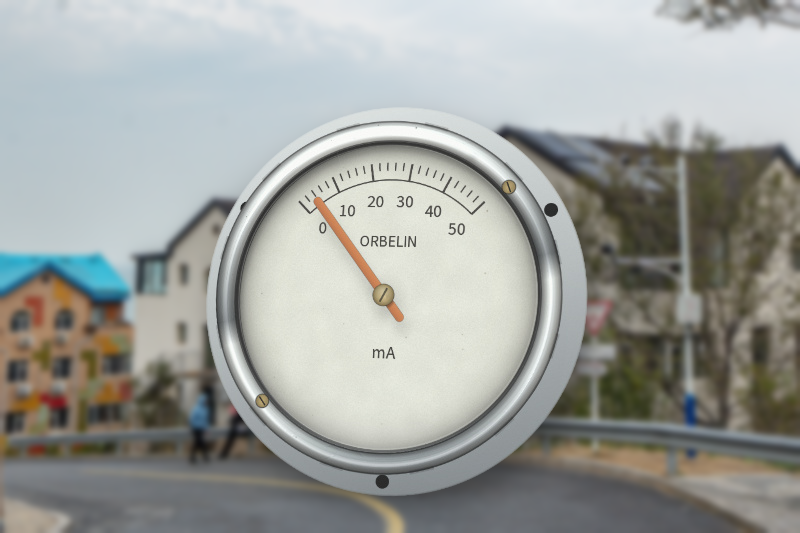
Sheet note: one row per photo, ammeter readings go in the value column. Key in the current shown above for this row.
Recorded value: 4 mA
